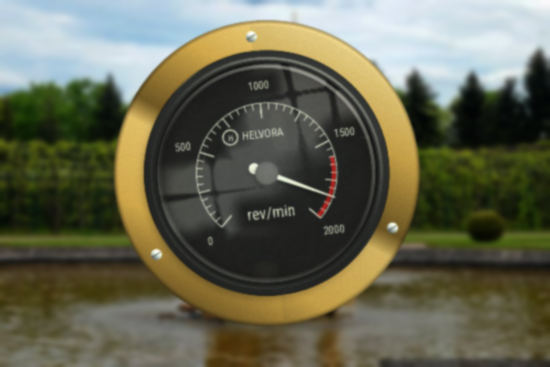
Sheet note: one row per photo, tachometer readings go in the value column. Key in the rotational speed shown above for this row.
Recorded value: 1850 rpm
